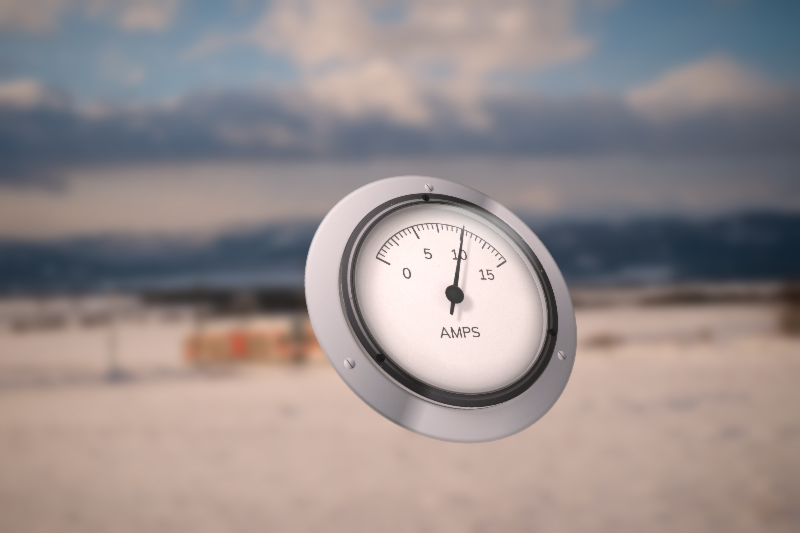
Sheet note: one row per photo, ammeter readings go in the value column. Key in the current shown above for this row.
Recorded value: 10 A
